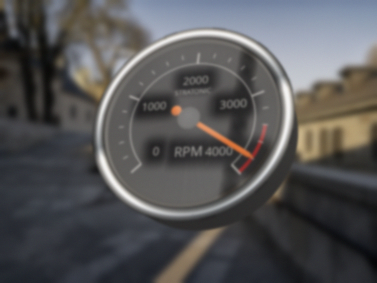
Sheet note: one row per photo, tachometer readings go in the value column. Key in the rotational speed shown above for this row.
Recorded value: 3800 rpm
